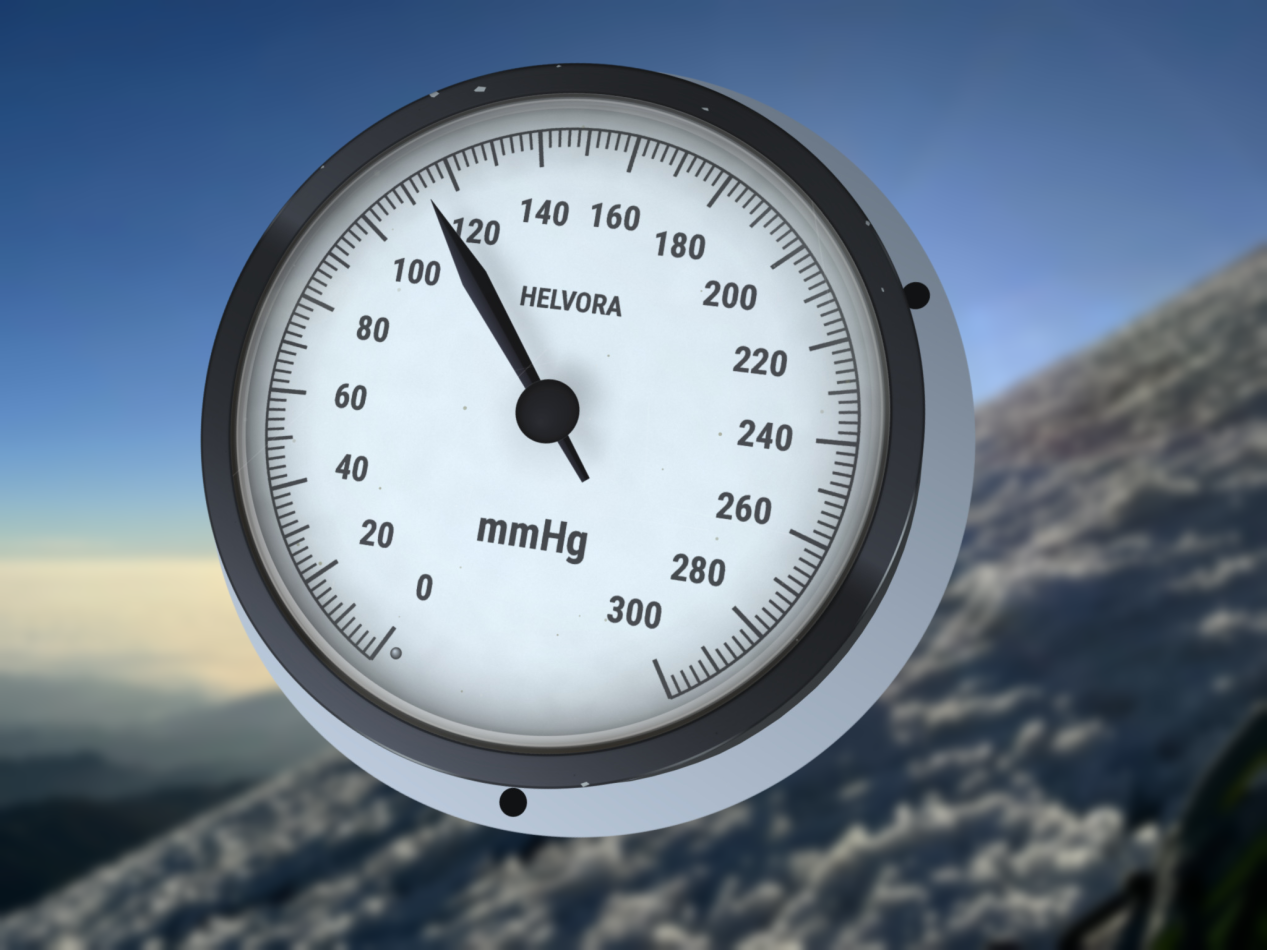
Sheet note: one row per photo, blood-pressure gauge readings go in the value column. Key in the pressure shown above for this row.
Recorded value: 114 mmHg
